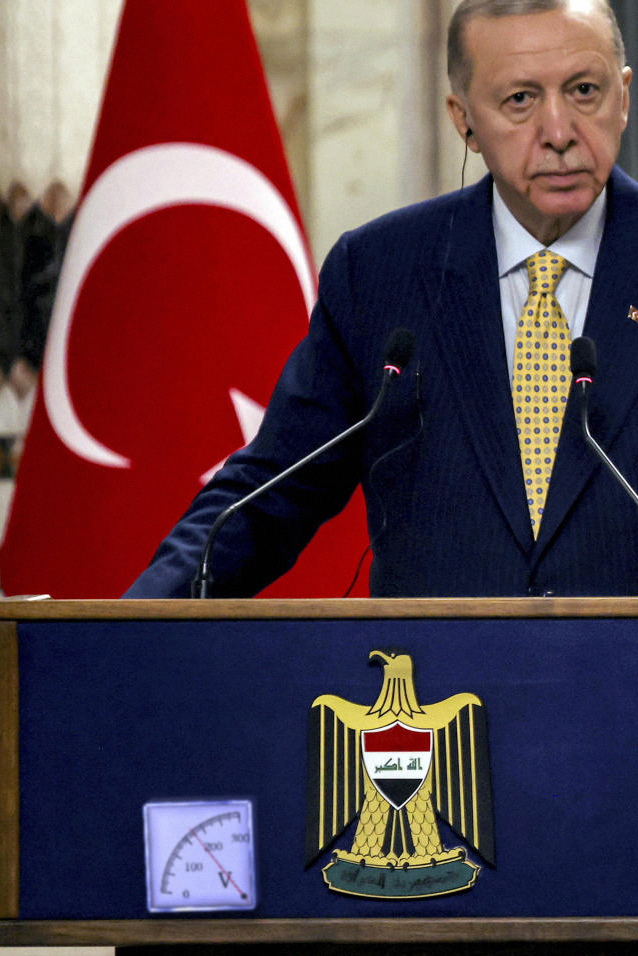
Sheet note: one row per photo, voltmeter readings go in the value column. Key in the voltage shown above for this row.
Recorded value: 175 V
